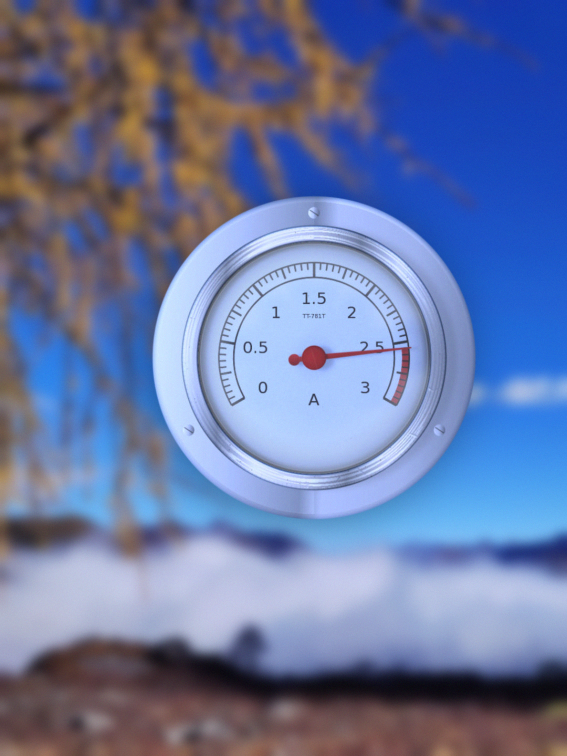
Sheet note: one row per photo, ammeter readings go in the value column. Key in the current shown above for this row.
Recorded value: 2.55 A
